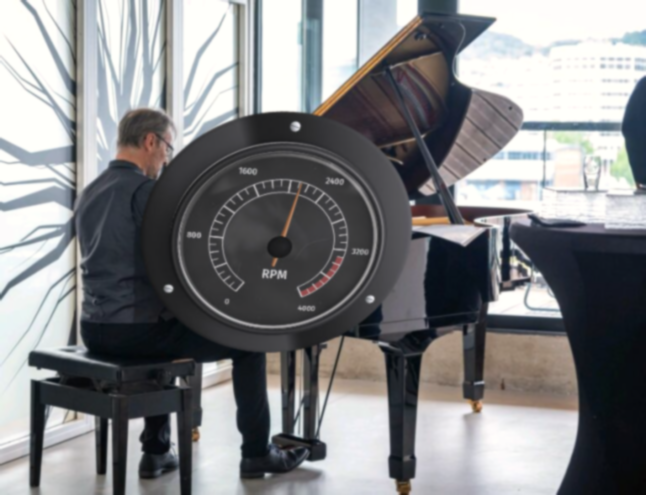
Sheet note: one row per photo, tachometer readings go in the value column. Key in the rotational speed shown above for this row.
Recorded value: 2100 rpm
